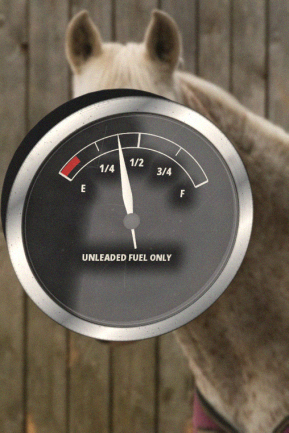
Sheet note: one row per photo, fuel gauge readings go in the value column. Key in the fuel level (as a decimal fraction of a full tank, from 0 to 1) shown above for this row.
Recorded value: 0.375
